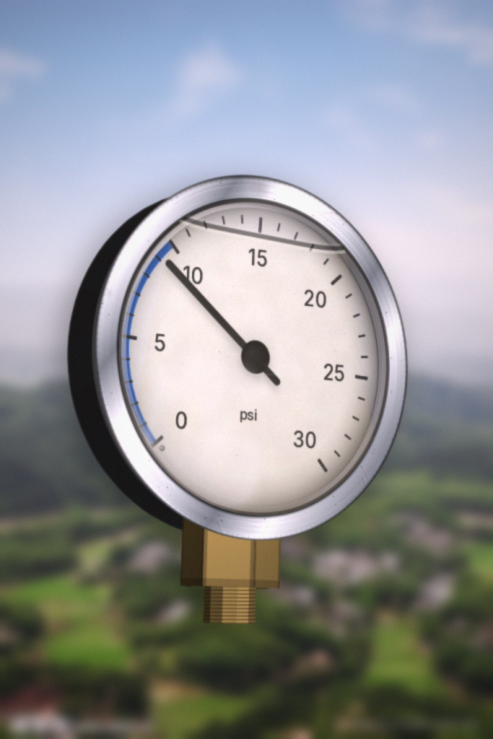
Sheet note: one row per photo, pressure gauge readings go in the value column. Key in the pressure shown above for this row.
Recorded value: 9 psi
